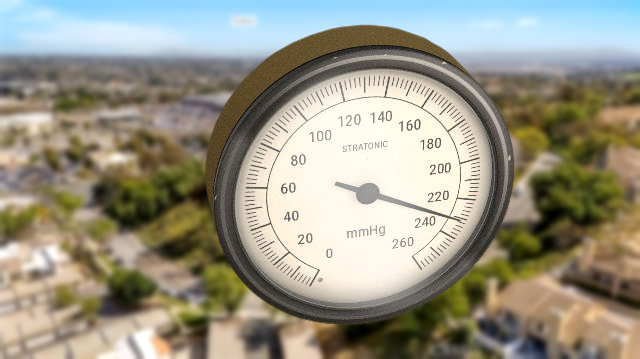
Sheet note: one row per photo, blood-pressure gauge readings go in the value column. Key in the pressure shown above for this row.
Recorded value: 230 mmHg
